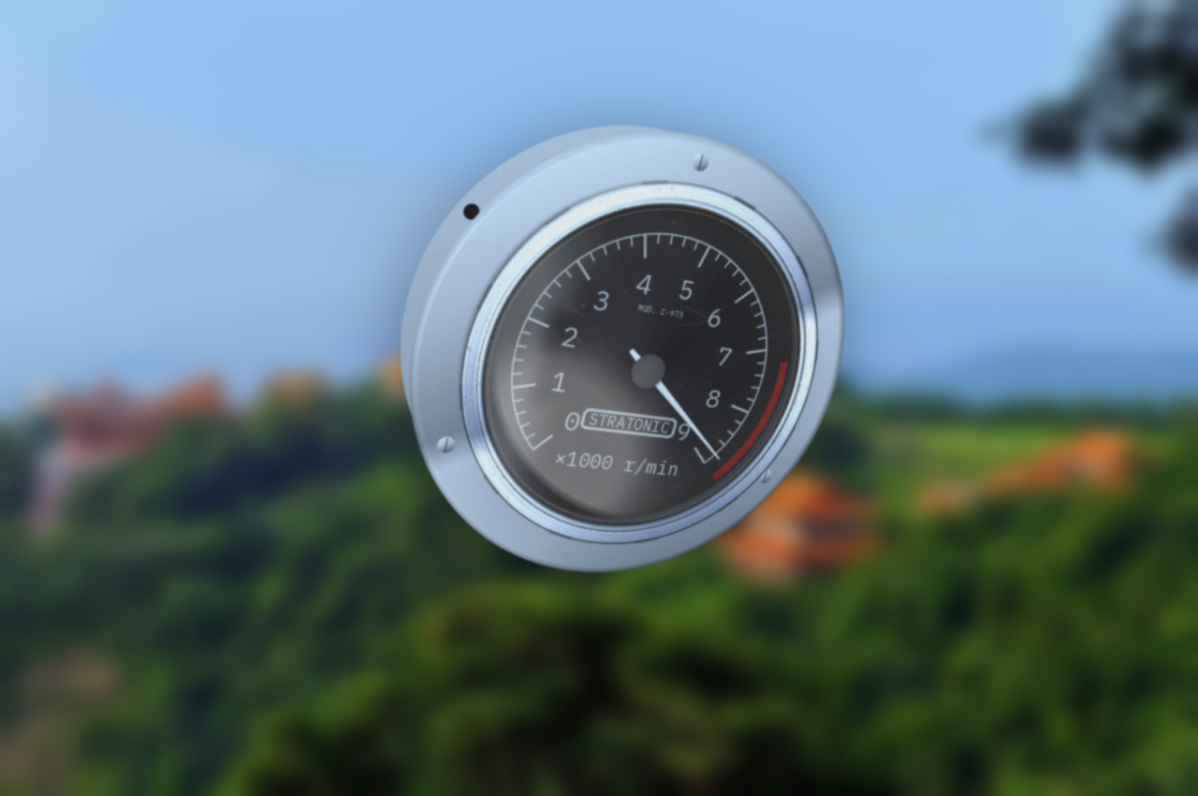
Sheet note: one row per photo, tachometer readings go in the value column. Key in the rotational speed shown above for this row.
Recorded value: 8800 rpm
